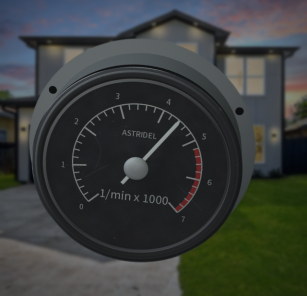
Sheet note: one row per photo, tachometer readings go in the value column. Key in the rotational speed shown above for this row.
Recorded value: 4400 rpm
